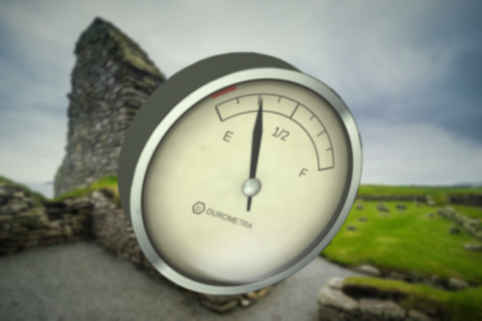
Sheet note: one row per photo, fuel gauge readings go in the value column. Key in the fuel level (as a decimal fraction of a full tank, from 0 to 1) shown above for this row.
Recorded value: 0.25
